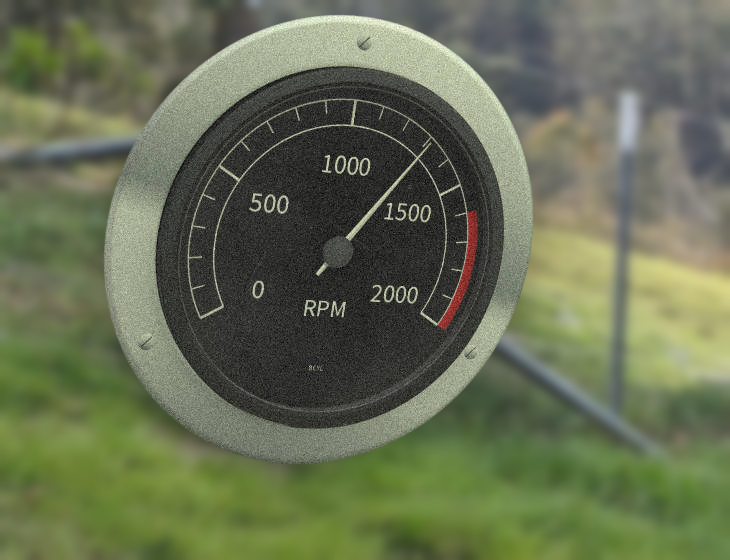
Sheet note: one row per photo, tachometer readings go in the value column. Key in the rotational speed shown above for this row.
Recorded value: 1300 rpm
